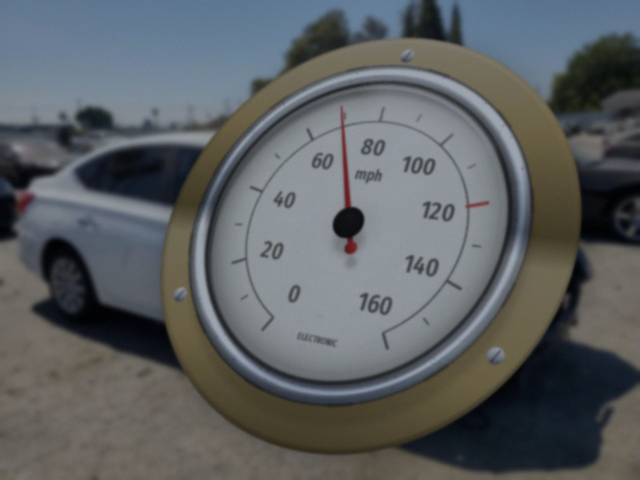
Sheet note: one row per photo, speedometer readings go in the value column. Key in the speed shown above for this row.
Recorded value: 70 mph
